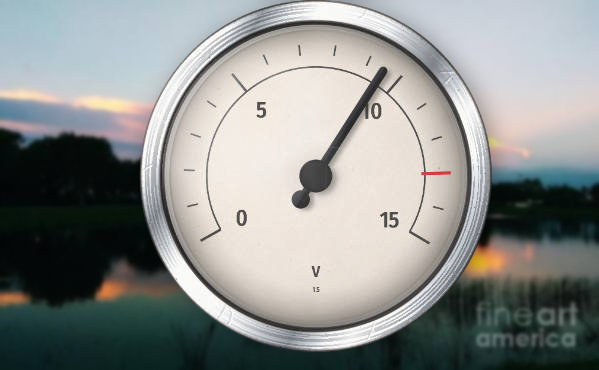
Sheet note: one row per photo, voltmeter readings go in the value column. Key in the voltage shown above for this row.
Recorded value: 9.5 V
